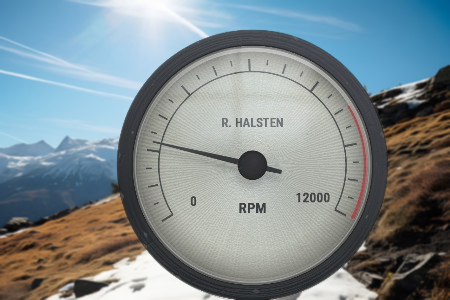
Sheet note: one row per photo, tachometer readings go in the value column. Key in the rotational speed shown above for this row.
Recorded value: 2250 rpm
